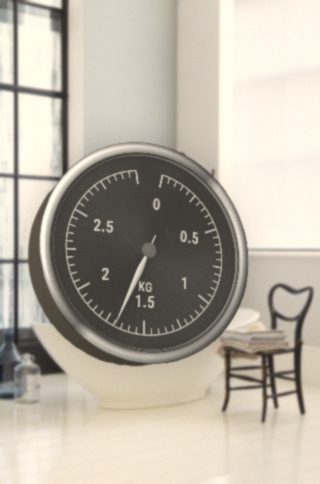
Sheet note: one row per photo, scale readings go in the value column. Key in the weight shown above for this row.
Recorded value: 1.7 kg
